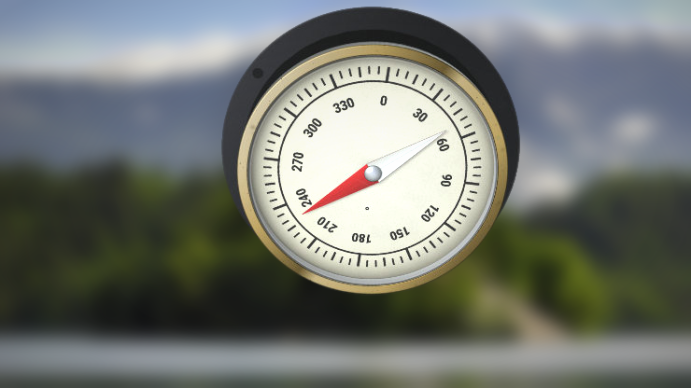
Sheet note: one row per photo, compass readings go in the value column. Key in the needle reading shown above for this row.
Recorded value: 230 °
